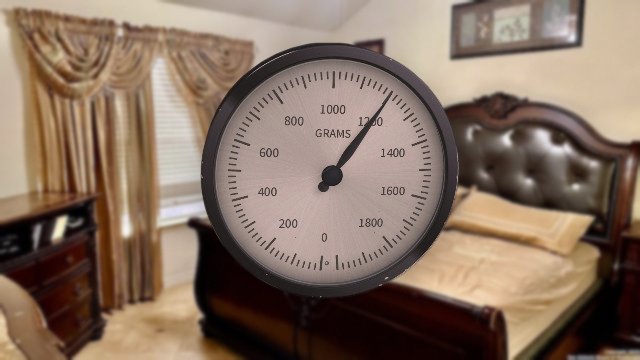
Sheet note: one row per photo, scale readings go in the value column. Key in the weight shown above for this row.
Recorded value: 1200 g
